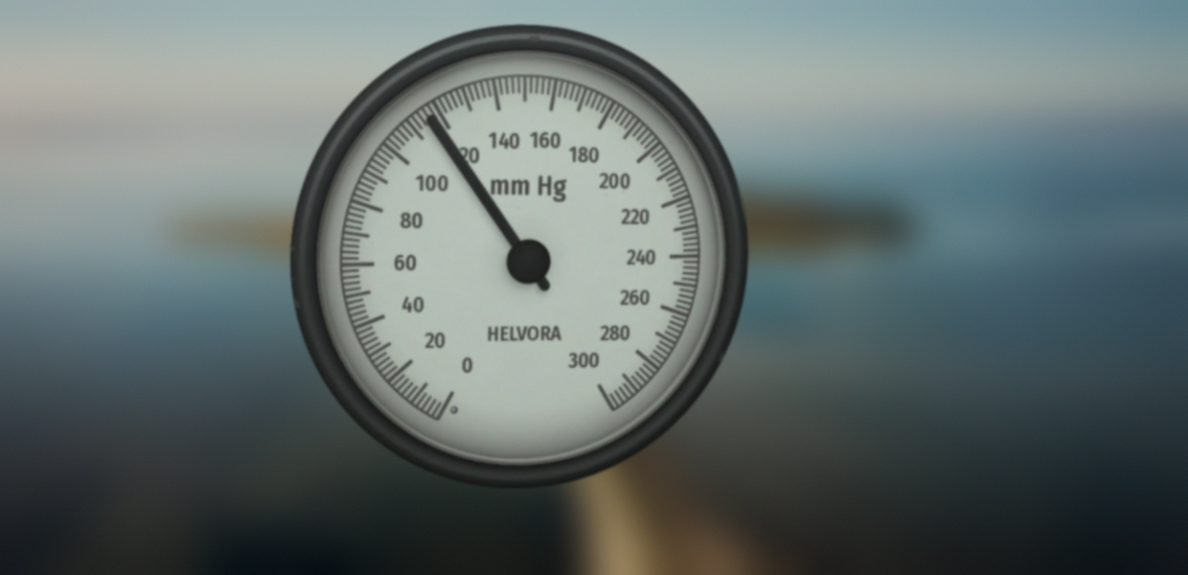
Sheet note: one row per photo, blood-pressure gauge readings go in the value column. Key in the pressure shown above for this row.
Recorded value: 116 mmHg
